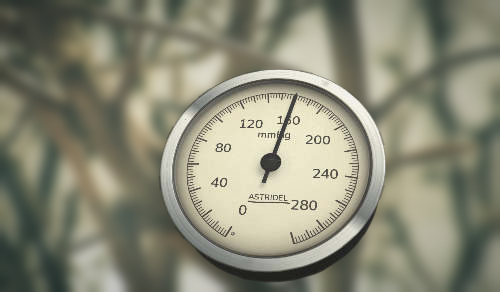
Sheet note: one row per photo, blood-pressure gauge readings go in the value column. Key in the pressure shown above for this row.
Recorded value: 160 mmHg
